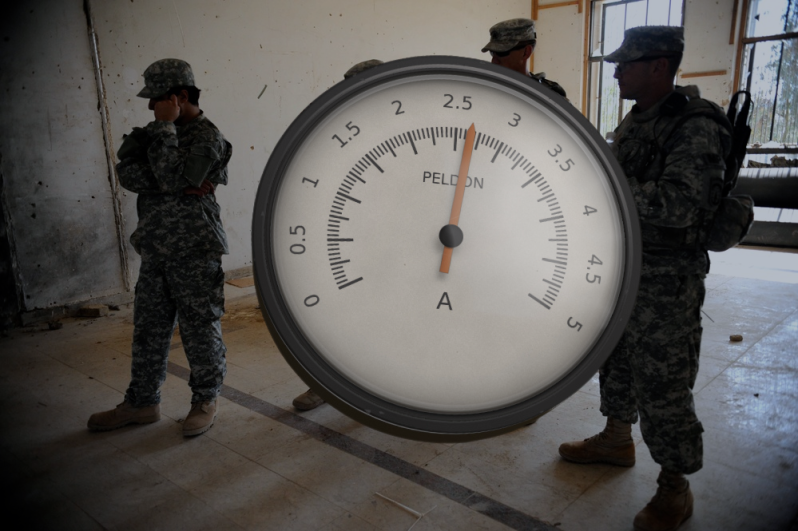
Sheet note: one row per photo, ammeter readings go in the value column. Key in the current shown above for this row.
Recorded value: 2.65 A
